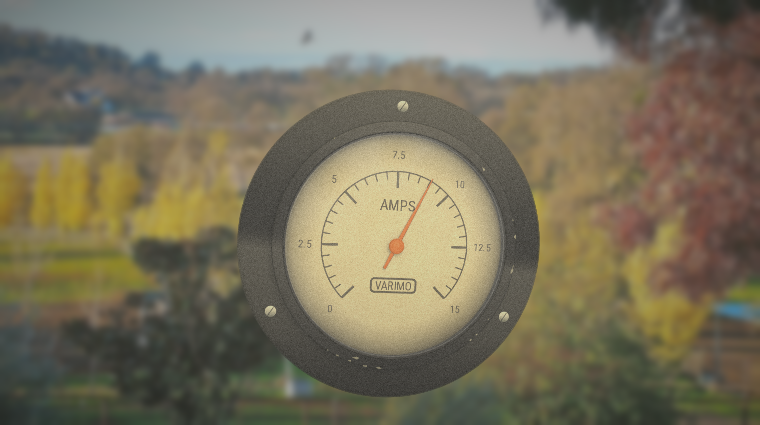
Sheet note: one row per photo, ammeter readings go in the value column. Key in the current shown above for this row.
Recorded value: 9 A
